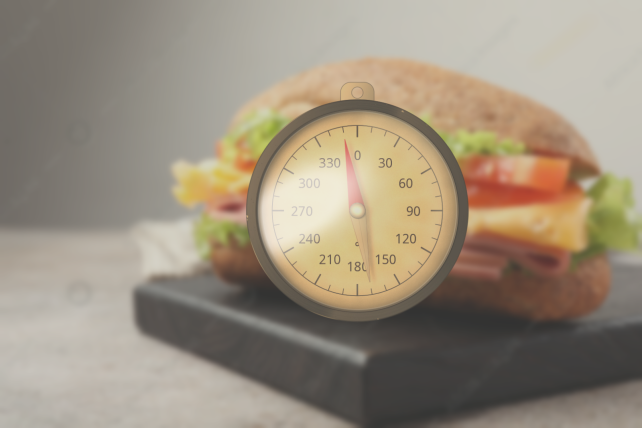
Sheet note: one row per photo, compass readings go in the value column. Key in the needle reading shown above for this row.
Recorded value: 350 °
